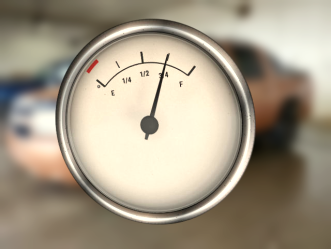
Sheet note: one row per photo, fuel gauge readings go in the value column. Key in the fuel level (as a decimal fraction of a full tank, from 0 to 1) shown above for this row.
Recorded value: 0.75
